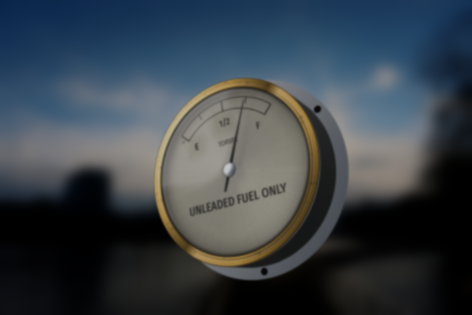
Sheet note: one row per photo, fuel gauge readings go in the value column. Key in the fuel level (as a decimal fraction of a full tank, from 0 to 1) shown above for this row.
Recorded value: 0.75
